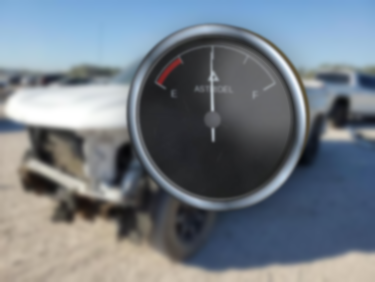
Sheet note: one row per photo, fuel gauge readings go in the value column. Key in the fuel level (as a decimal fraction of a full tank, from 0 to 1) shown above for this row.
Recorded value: 0.5
